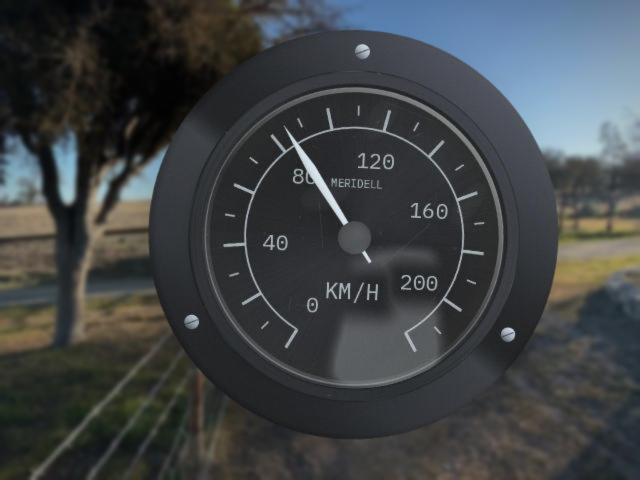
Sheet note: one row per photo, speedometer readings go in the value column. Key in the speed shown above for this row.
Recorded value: 85 km/h
